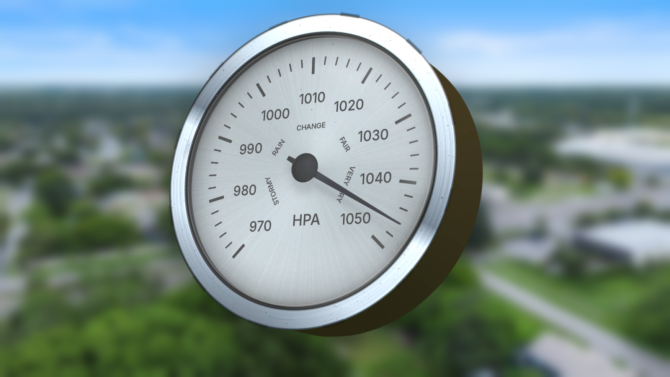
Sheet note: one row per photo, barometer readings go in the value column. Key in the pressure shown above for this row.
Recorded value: 1046 hPa
